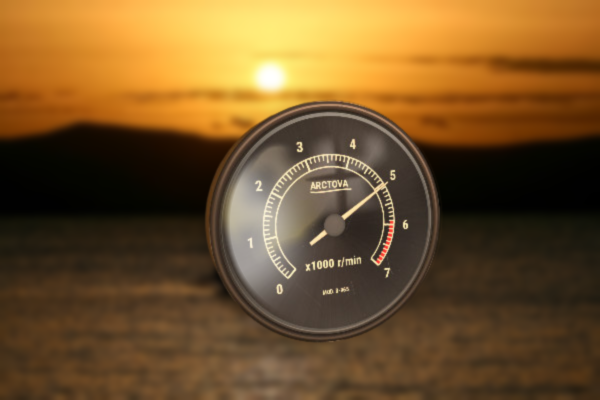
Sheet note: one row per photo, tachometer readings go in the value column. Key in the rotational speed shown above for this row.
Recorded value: 5000 rpm
